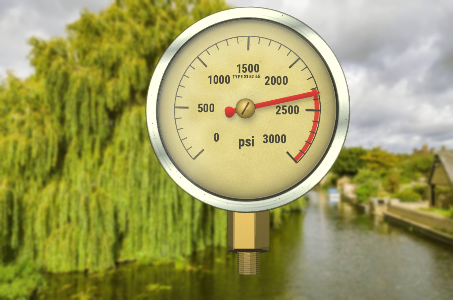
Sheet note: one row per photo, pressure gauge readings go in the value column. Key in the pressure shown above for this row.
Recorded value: 2350 psi
